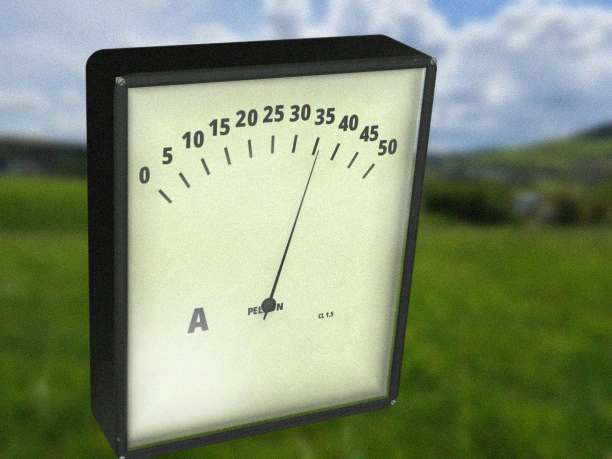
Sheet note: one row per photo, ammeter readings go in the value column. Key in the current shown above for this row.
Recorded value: 35 A
